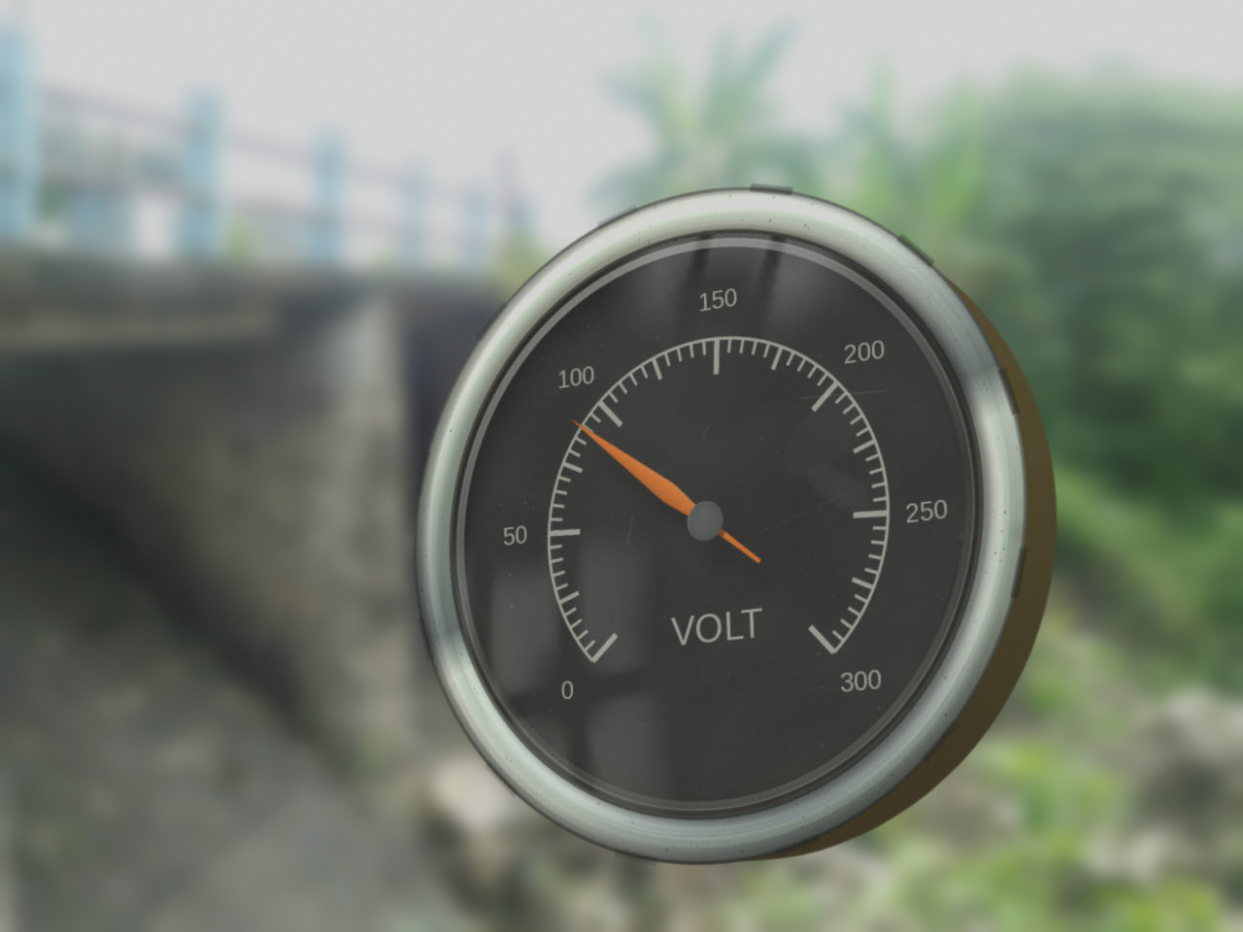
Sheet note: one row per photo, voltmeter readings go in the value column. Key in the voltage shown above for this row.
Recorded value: 90 V
